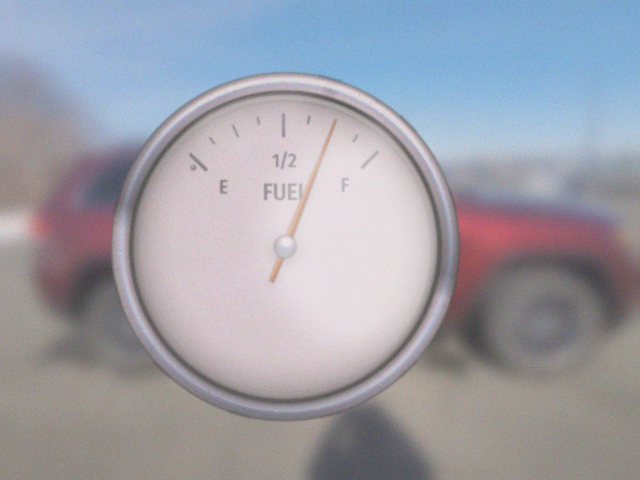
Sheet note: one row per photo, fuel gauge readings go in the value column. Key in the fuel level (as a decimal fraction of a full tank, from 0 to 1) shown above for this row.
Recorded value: 0.75
